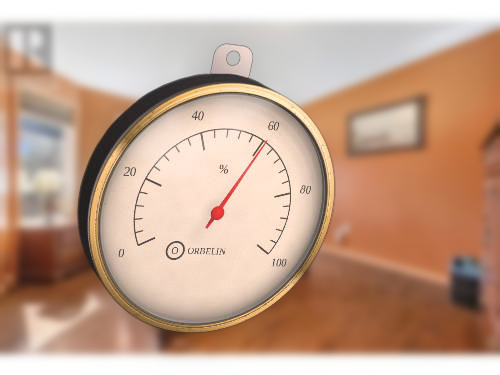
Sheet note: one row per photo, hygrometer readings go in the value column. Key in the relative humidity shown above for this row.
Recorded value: 60 %
